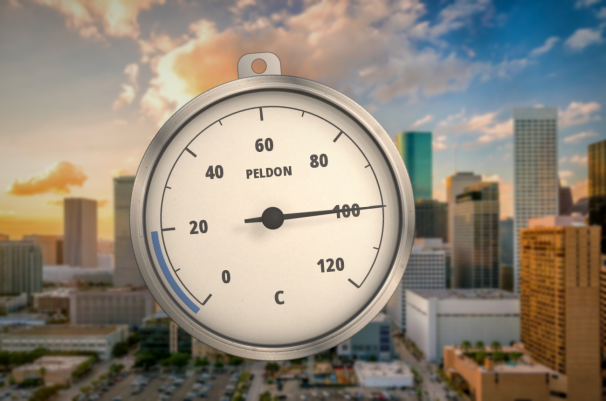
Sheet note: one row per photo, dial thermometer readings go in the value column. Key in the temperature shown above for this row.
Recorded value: 100 °C
